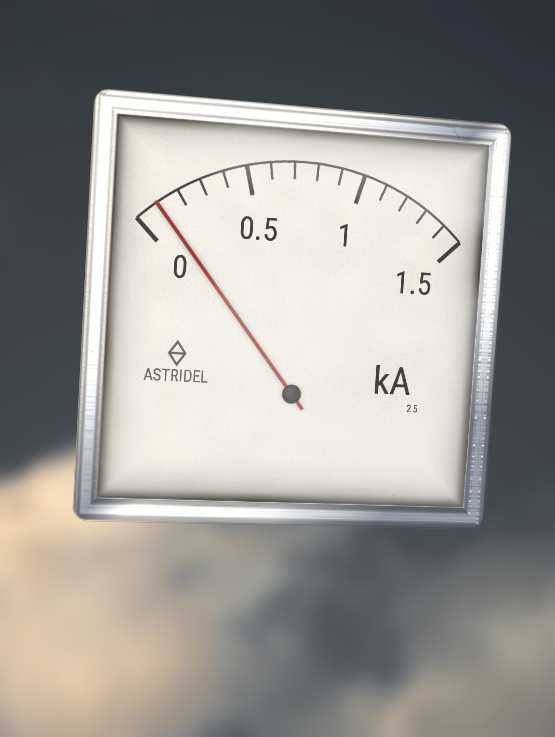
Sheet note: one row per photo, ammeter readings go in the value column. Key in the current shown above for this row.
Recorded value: 0.1 kA
